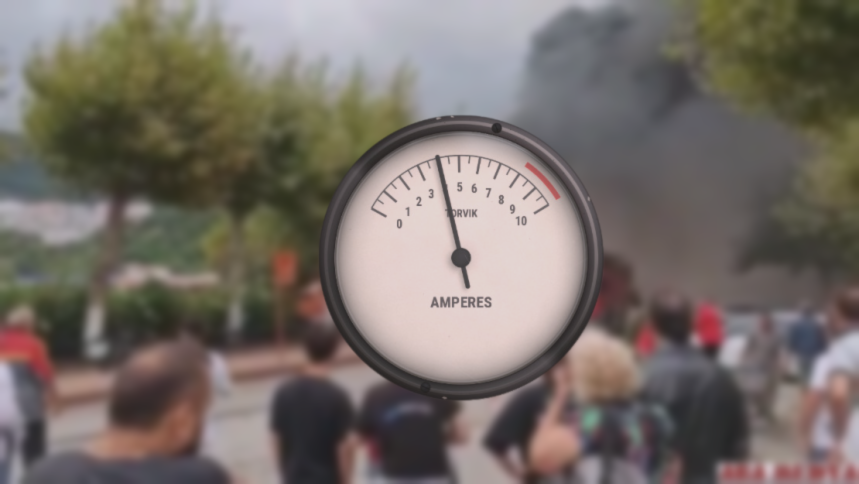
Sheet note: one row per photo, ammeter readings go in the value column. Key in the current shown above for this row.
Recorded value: 4 A
